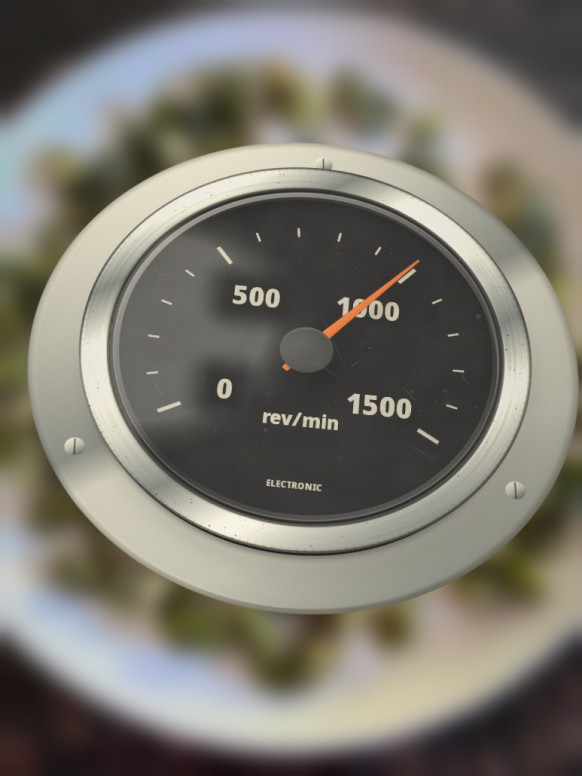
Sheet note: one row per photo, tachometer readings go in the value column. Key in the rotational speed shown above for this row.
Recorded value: 1000 rpm
